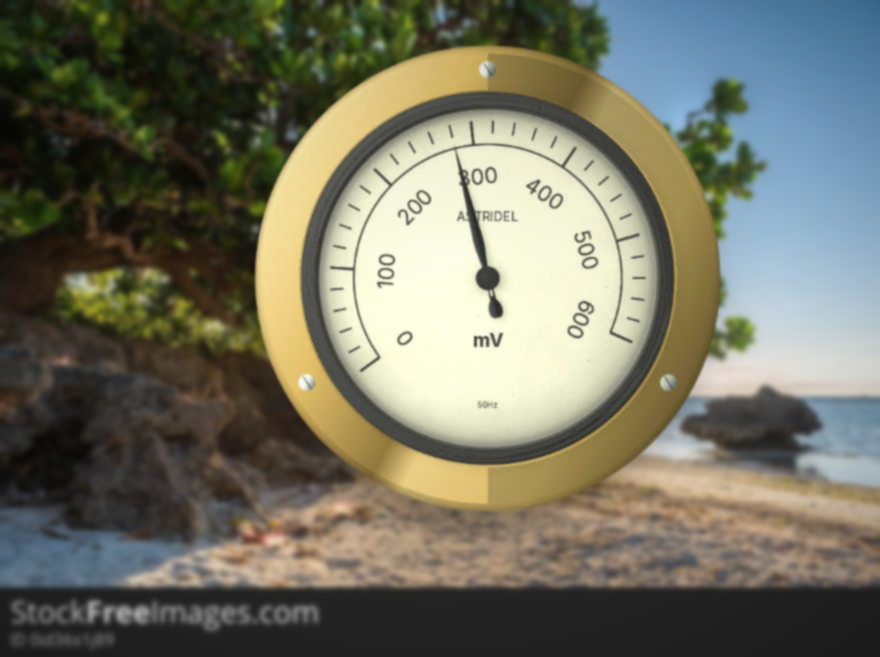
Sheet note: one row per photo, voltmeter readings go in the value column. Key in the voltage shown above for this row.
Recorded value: 280 mV
